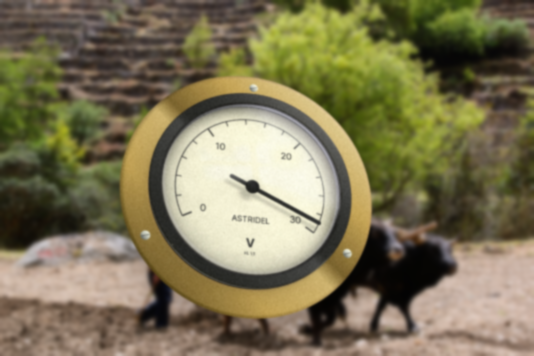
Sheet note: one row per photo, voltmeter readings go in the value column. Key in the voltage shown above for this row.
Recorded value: 29 V
